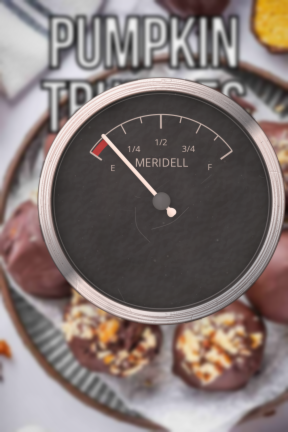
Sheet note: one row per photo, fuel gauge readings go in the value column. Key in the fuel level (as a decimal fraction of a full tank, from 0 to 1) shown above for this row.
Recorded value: 0.125
